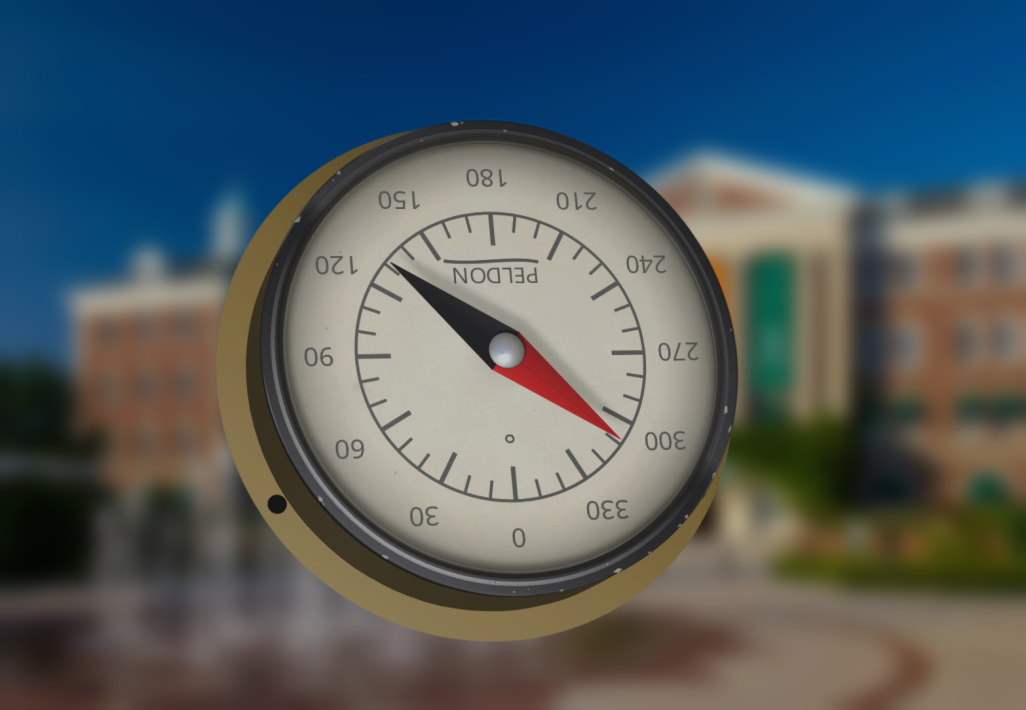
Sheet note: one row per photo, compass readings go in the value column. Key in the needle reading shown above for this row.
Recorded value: 310 °
